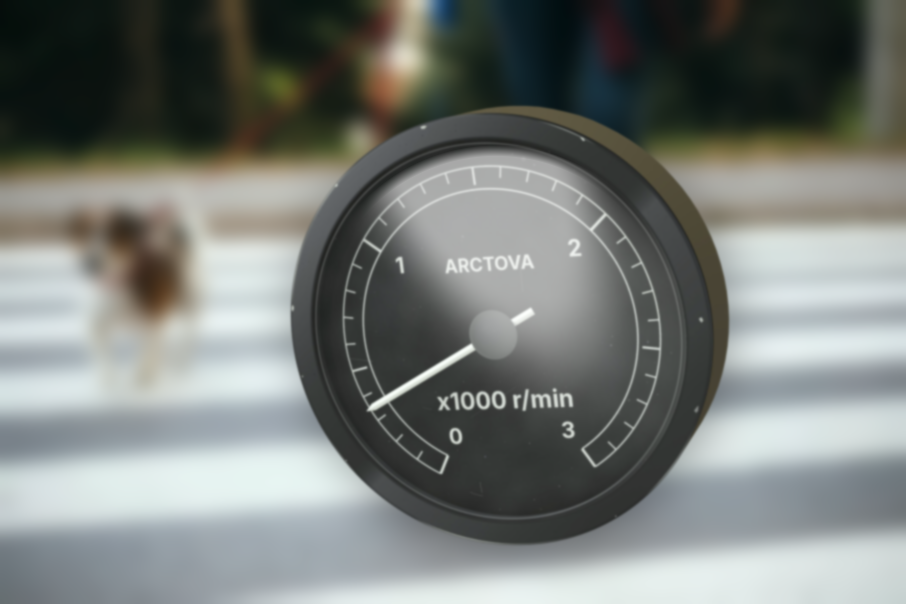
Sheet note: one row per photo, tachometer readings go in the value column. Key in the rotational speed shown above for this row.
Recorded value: 350 rpm
